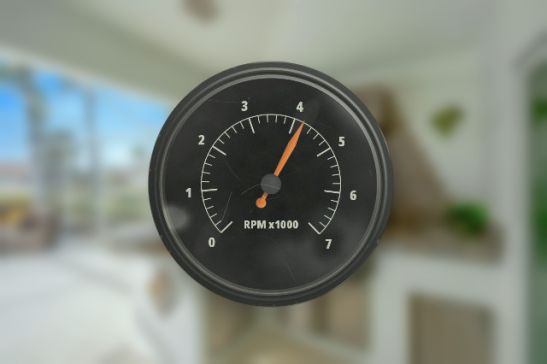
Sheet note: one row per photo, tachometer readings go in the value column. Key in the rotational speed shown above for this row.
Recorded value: 4200 rpm
